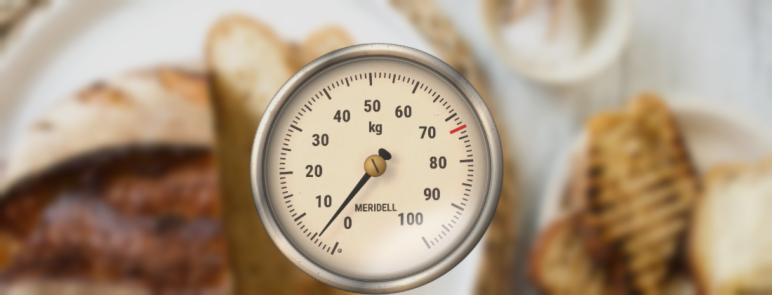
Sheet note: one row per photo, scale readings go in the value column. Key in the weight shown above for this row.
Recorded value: 4 kg
